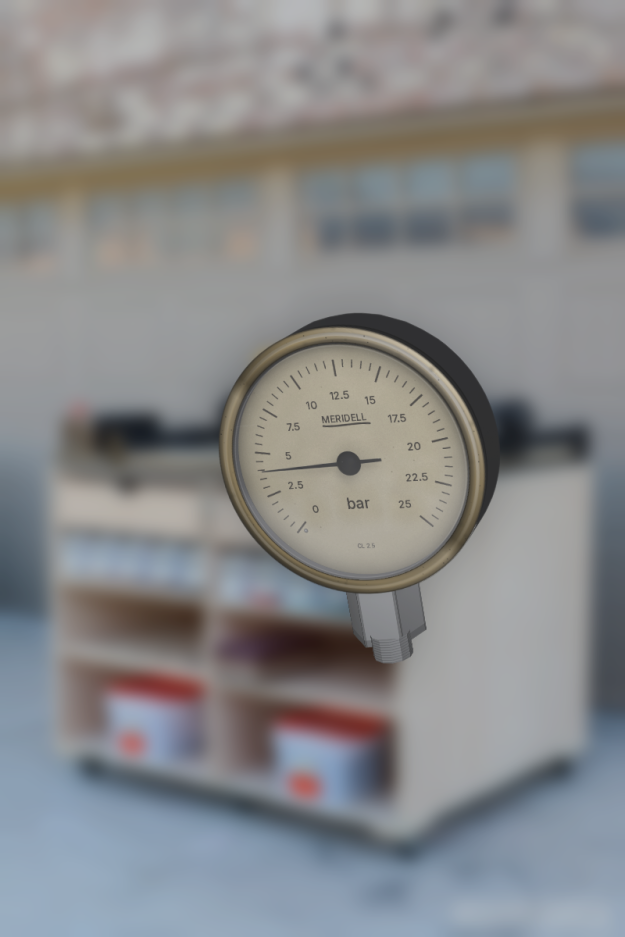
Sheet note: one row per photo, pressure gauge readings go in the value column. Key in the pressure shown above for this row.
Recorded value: 4 bar
